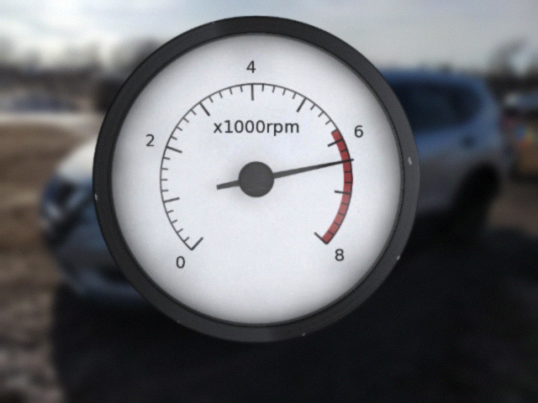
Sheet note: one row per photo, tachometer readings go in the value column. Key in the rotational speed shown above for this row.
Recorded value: 6400 rpm
